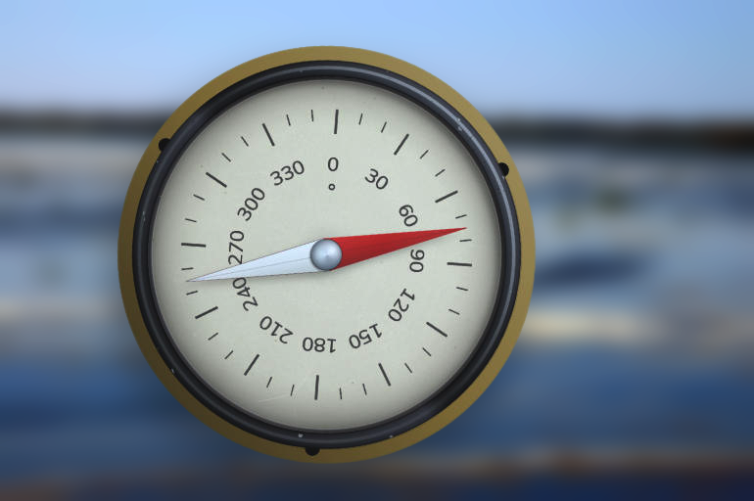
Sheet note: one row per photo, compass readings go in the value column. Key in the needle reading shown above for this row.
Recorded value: 75 °
